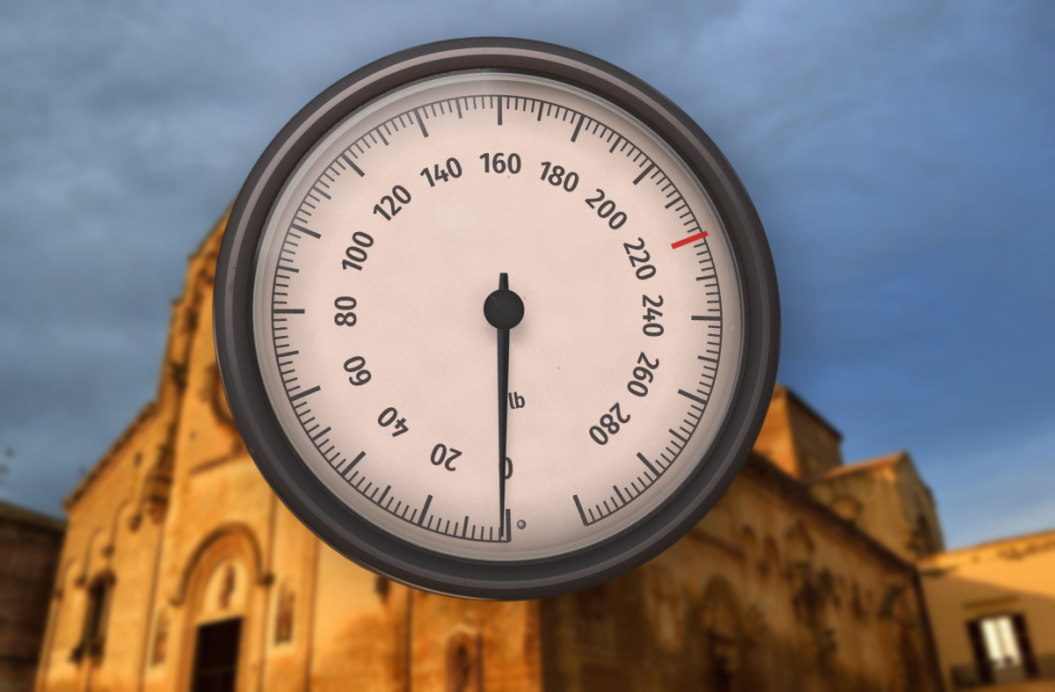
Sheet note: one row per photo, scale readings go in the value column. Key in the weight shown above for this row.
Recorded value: 2 lb
